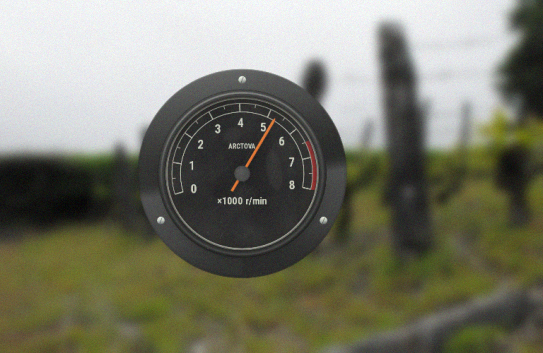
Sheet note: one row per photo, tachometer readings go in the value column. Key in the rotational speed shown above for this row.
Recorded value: 5250 rpm
